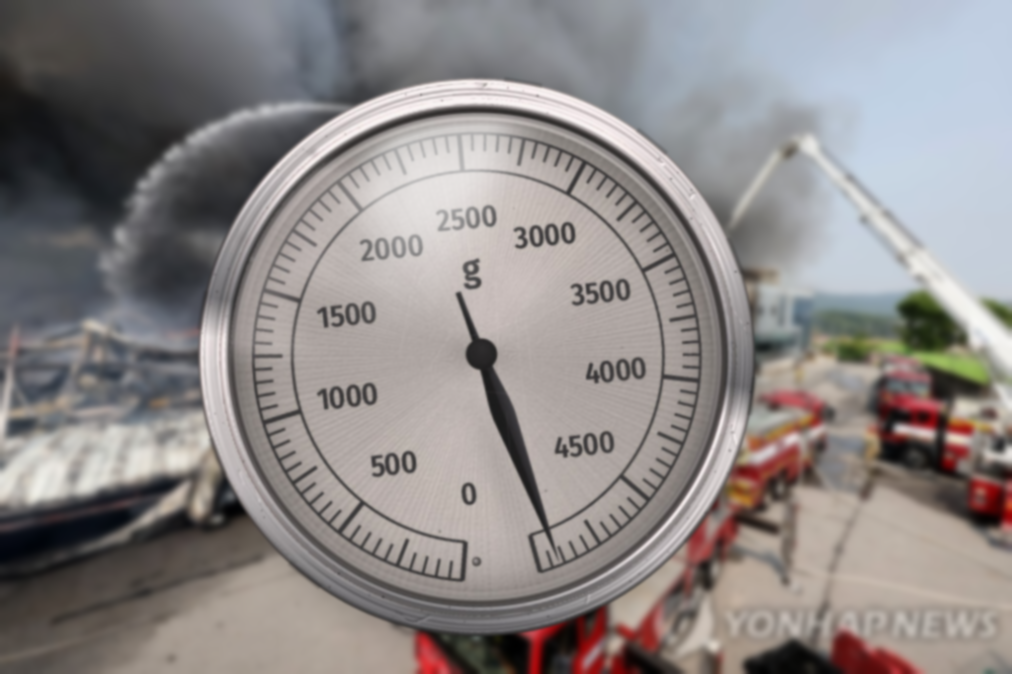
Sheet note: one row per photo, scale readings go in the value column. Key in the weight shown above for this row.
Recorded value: 4925 g
